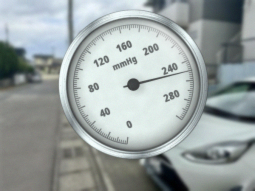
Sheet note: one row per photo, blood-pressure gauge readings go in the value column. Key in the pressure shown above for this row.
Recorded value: 250 mmHg
